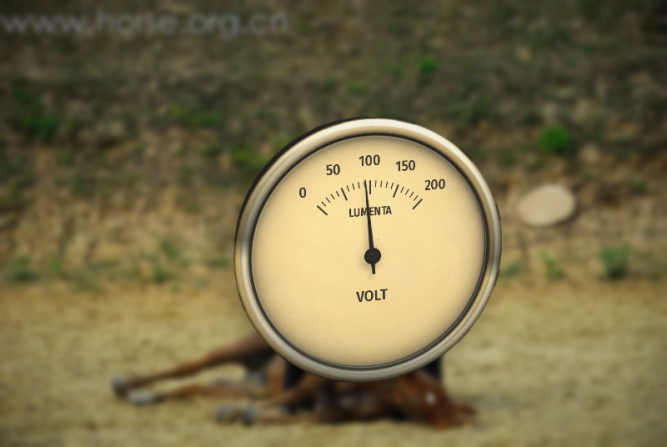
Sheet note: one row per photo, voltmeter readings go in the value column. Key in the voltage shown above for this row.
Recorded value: 90 V
